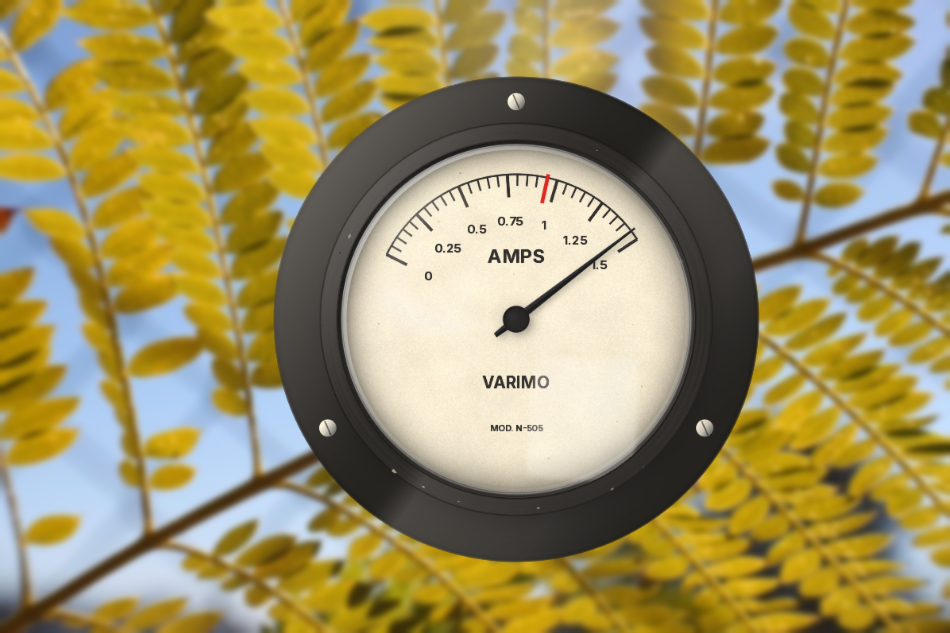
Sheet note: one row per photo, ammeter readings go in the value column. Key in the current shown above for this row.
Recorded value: 1.45 A
